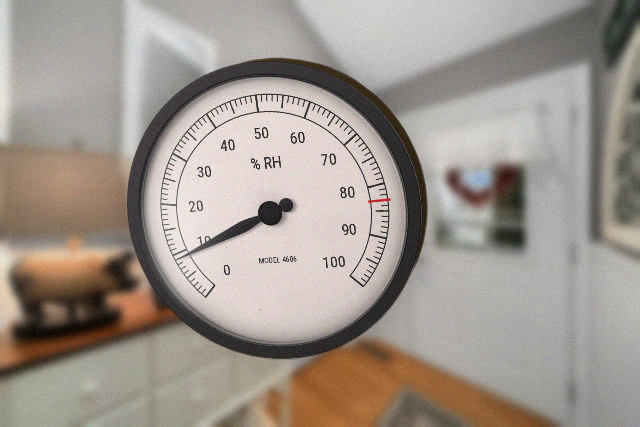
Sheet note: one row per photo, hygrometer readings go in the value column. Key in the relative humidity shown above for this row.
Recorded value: 9 %
